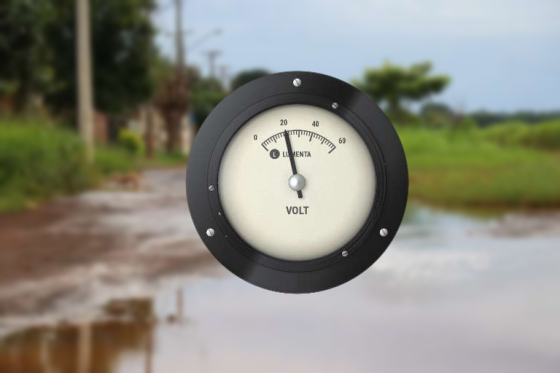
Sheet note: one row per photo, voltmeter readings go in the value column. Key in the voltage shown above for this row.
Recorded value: 20 V
